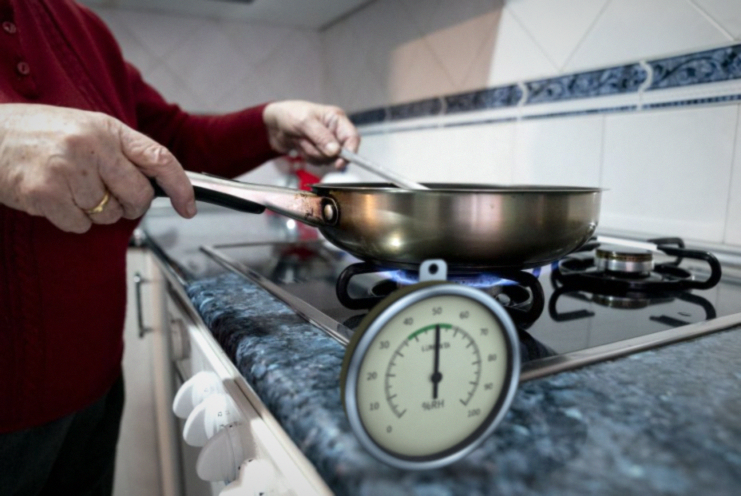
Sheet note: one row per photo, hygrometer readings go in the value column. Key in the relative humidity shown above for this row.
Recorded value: 50 %
